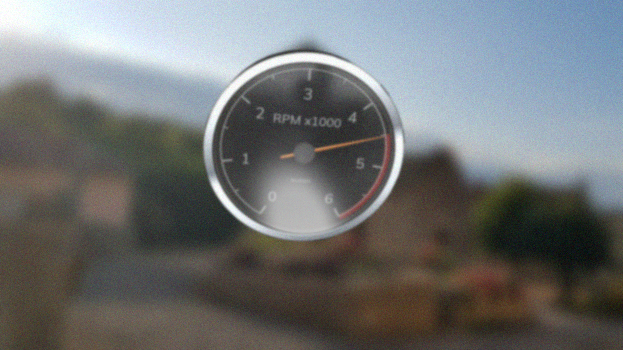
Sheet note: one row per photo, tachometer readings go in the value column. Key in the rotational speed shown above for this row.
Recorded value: 4500 rpm
